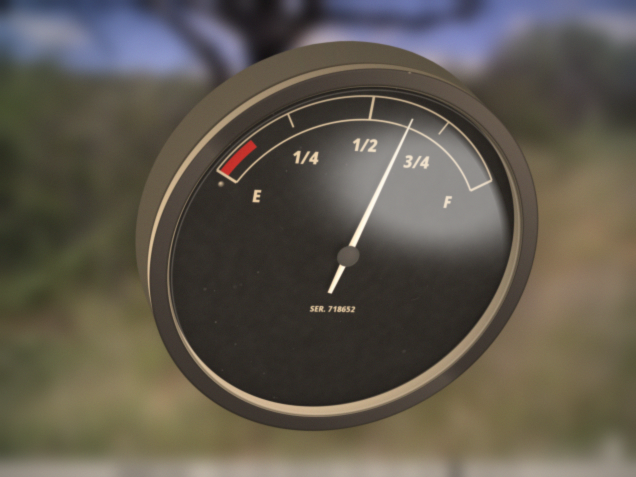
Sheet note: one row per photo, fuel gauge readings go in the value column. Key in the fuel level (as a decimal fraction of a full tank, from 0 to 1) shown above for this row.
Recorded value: 0.625
